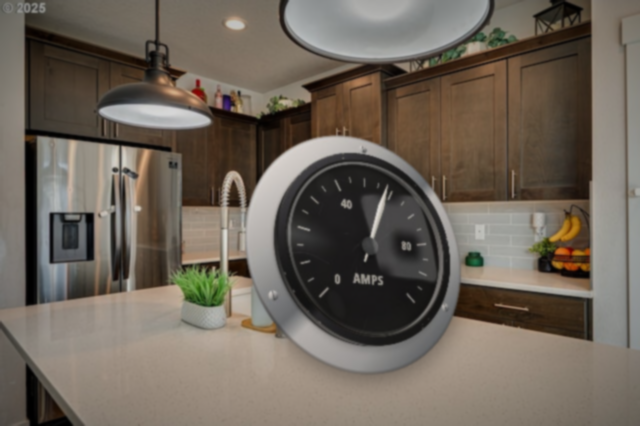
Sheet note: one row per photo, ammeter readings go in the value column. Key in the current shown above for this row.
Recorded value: 57.5 A
